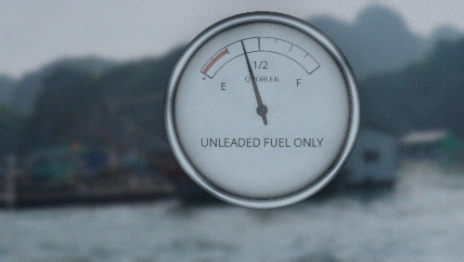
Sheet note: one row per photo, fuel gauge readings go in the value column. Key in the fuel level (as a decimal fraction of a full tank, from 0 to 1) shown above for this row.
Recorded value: 0.375
